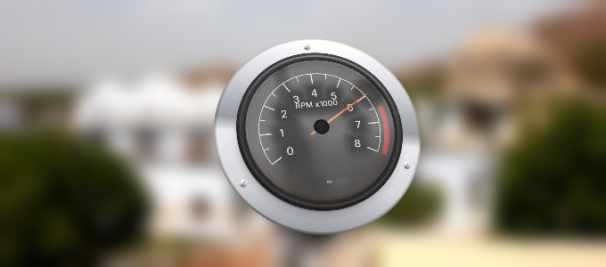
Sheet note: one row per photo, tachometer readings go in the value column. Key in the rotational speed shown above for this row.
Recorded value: 6000 rpm
